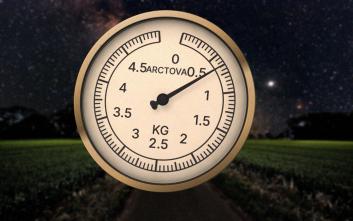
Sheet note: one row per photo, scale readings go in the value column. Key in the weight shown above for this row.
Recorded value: 0.65 kg
